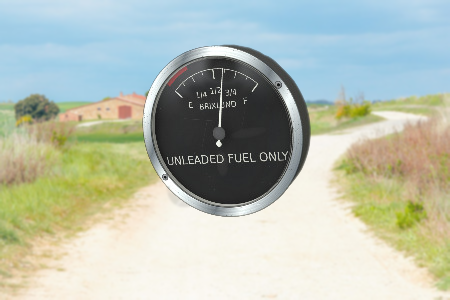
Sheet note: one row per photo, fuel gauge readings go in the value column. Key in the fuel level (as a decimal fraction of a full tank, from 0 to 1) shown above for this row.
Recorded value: 0.625
